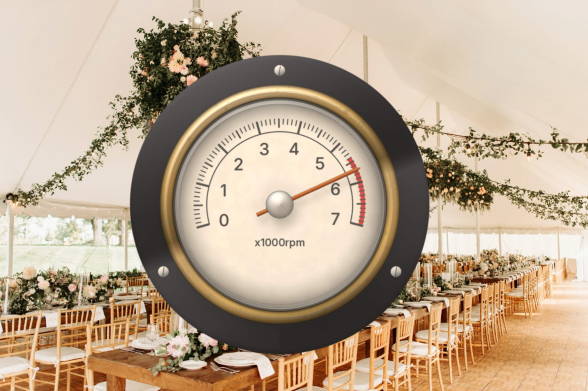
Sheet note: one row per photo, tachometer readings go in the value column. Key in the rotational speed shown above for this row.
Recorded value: 5700 rpm
